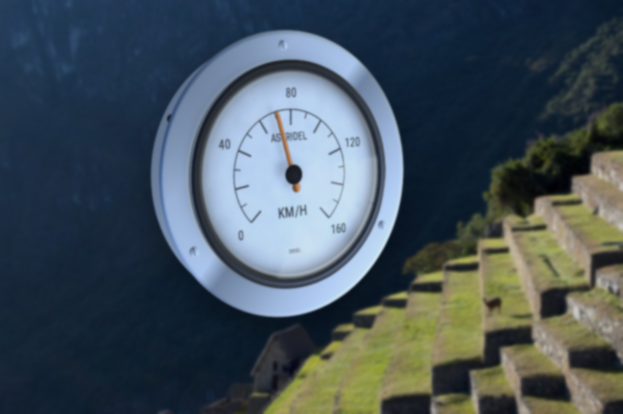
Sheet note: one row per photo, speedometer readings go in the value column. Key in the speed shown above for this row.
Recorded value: 70 km/h
